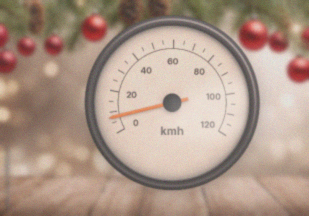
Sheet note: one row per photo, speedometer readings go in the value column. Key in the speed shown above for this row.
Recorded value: 7.5 km/h
